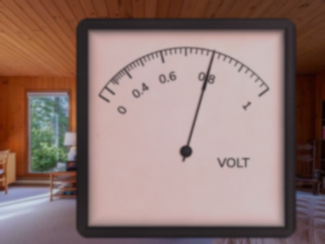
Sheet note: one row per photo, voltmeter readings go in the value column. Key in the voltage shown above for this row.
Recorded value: 0.8 V
